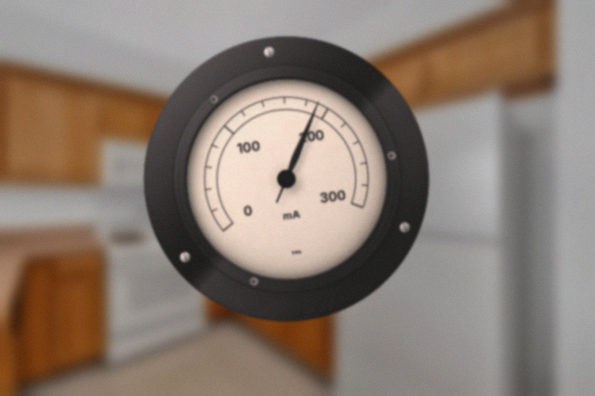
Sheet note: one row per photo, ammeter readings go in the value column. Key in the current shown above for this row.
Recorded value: 190 mA
